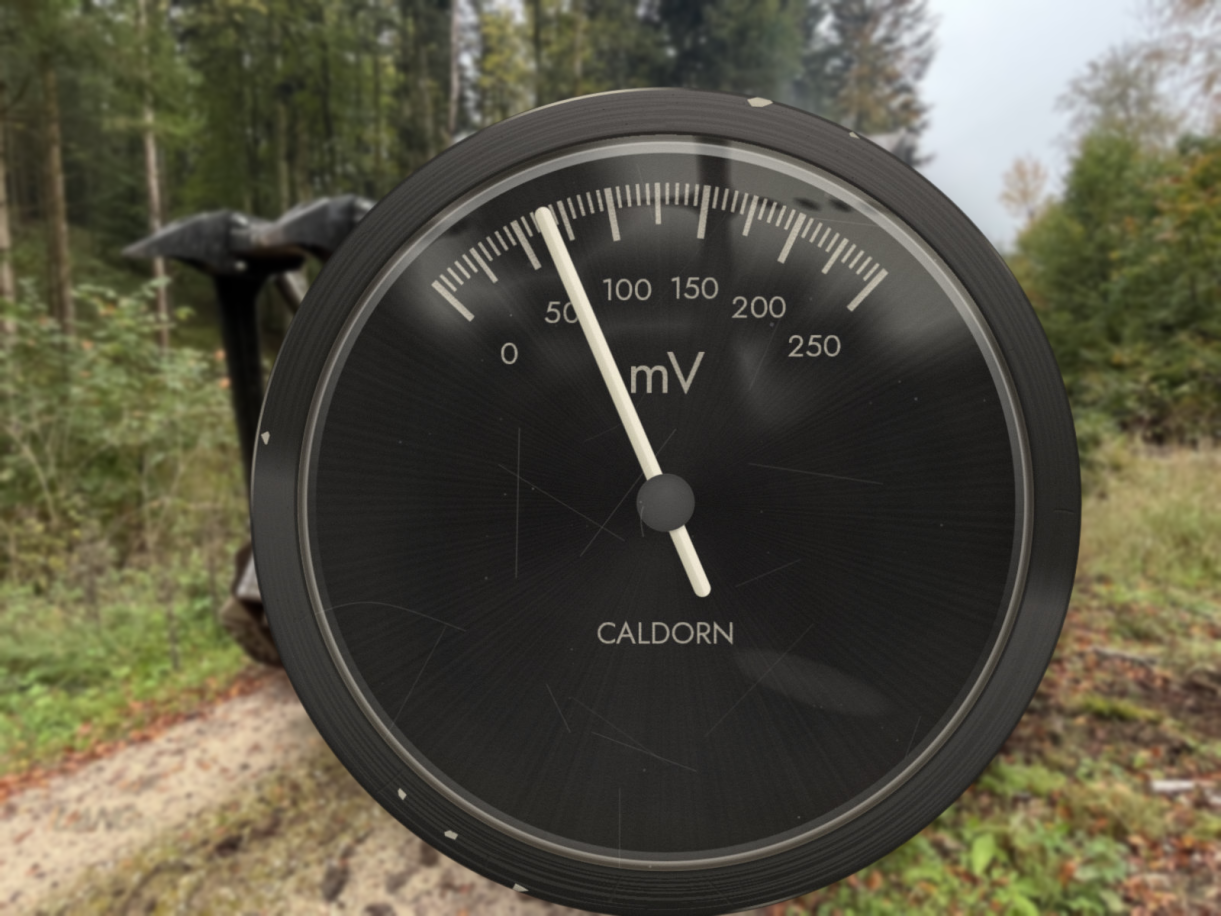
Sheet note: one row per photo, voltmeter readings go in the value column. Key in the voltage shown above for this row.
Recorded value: 65 mV
